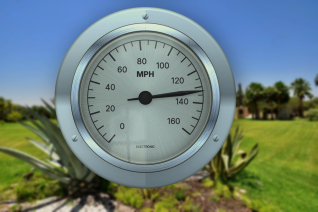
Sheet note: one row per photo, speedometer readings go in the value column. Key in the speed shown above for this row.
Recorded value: 132.5 mph
